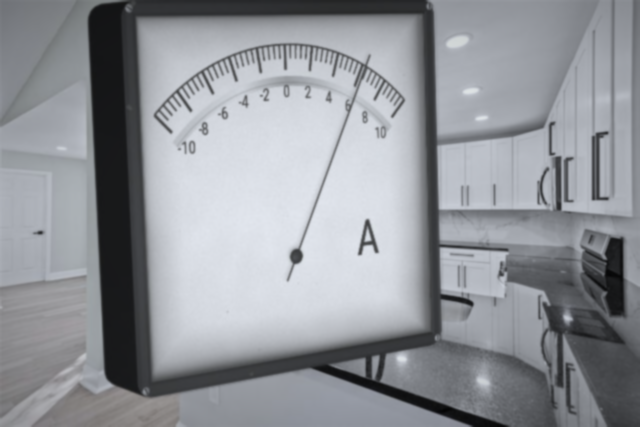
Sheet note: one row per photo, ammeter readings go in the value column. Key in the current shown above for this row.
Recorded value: 6 A
